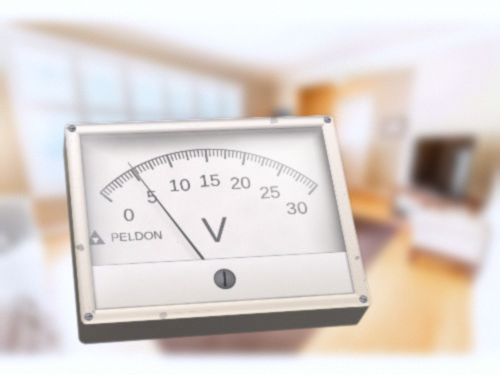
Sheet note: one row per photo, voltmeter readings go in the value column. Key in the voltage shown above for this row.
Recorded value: 5 V
